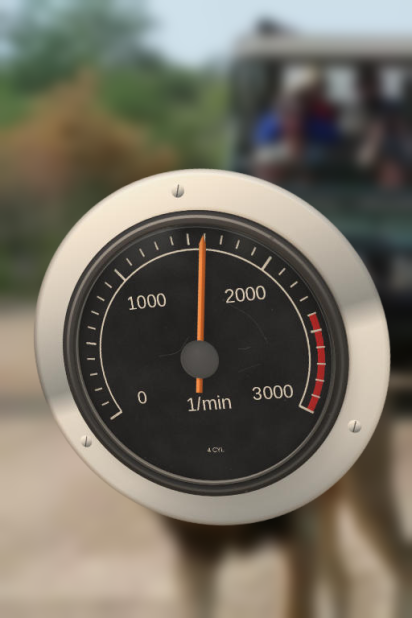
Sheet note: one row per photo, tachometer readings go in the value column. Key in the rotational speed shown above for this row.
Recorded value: 1600 rpm
